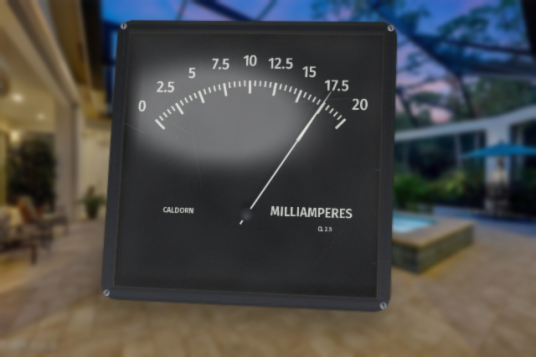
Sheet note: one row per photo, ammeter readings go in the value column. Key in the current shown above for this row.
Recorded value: 17.5 mA
